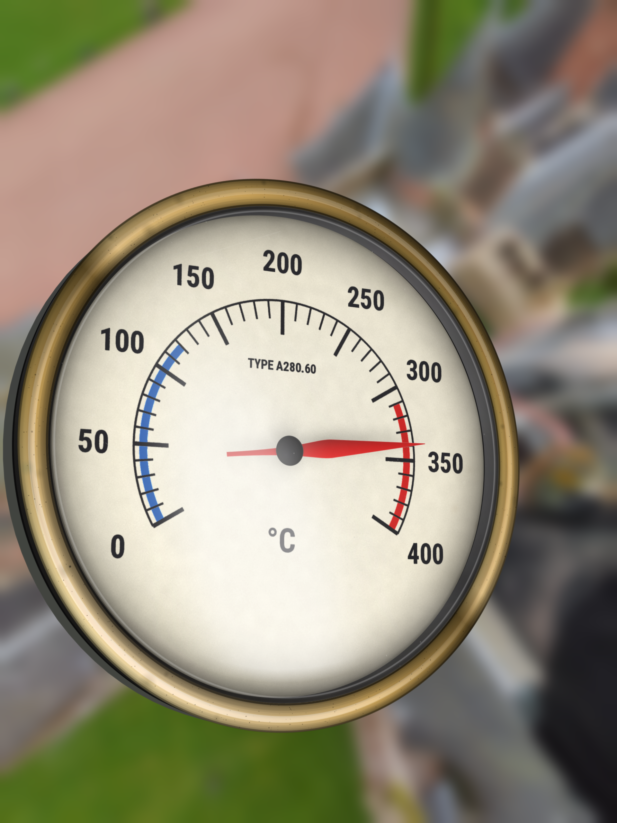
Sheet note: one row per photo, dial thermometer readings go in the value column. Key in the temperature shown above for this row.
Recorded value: 340 °C
